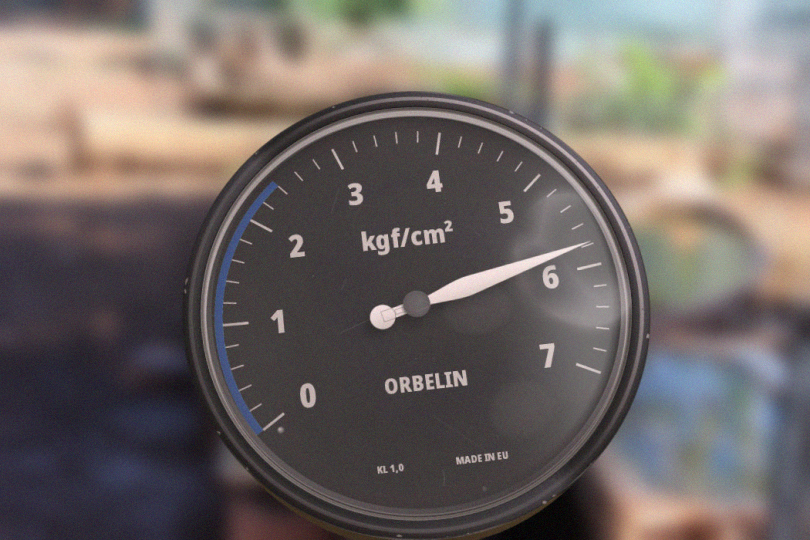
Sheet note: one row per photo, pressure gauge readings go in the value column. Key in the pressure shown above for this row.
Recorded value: 5.8 kg/cm²
